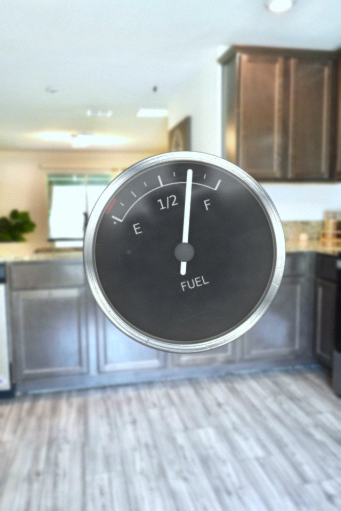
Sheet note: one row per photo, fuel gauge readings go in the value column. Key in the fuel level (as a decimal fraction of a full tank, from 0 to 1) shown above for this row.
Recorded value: 0.75
